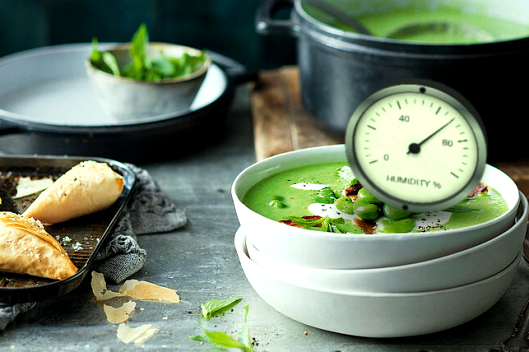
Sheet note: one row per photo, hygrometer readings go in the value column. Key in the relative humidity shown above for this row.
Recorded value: 68 %
